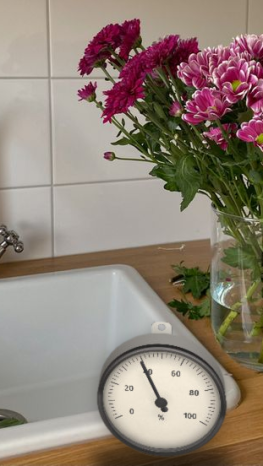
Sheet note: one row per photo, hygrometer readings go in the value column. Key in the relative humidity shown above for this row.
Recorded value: 40 %
